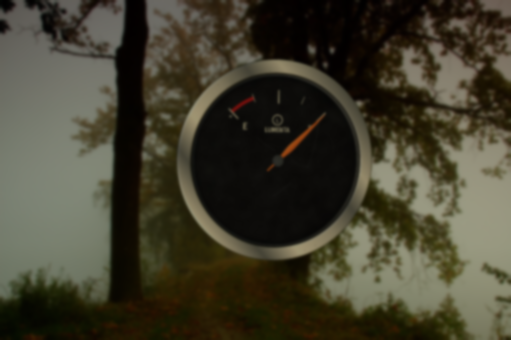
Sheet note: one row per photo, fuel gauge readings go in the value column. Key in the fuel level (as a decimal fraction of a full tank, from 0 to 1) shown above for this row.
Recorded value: 1
